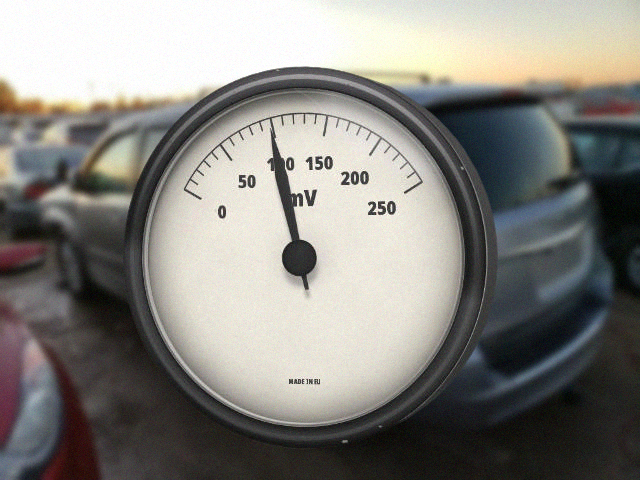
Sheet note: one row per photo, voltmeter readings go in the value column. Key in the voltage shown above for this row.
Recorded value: 100 mV
